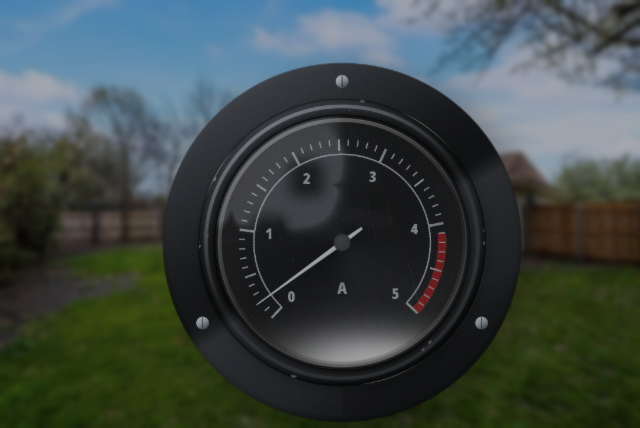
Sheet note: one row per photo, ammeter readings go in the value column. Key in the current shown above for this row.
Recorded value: 0.2 A
